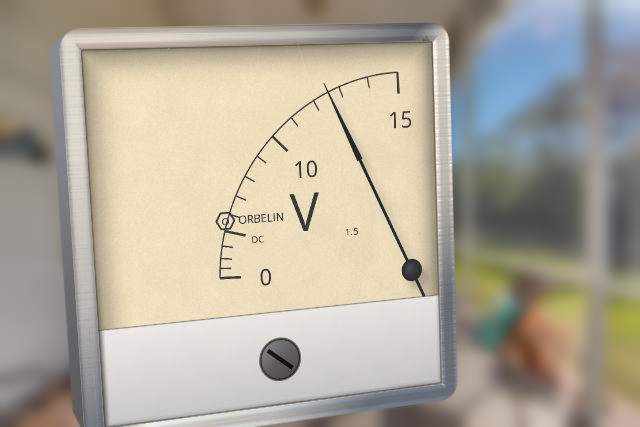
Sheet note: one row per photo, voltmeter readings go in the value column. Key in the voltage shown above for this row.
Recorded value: 12.5 V
